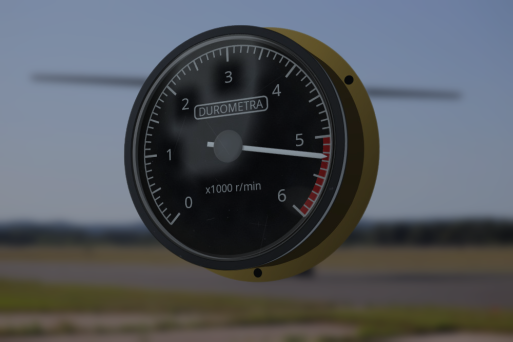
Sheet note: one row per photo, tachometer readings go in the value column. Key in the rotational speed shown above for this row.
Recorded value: 5250 rpm
